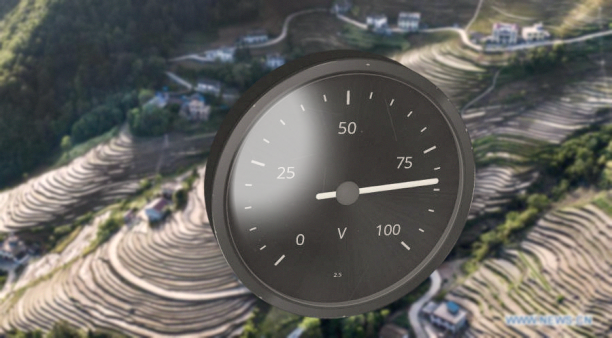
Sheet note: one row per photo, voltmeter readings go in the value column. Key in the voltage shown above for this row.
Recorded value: 82.5 V
